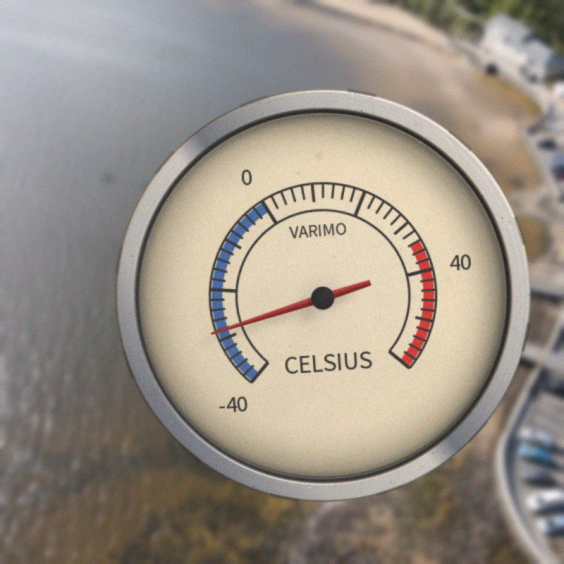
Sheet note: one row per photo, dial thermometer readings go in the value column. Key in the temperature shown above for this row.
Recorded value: -28 °C
